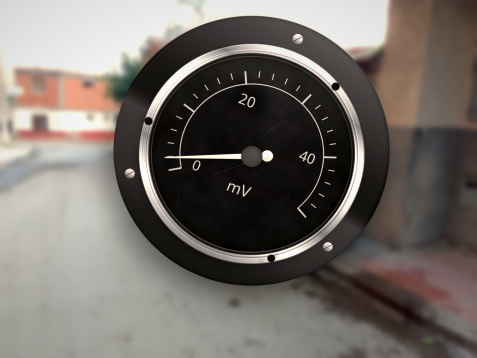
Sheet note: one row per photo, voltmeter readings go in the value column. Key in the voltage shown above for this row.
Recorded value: 2 mV
